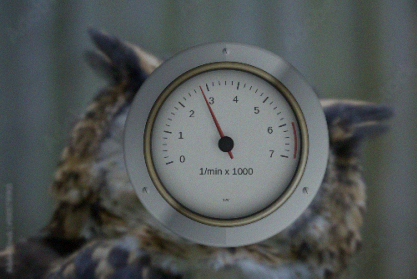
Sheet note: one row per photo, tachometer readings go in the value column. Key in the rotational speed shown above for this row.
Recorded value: 2800 rpm
